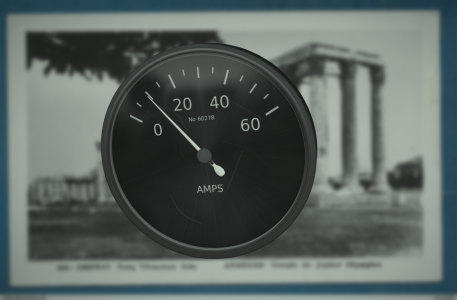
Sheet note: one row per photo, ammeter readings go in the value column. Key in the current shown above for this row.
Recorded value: 10 A
